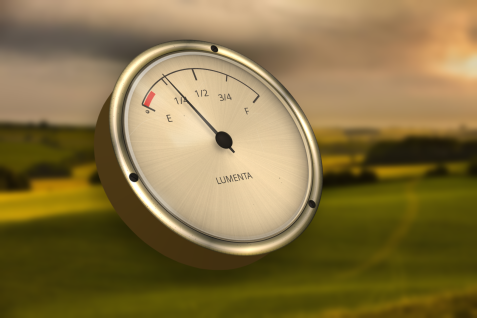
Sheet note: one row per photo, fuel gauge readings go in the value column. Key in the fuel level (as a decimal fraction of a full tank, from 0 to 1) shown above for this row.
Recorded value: 0.25
